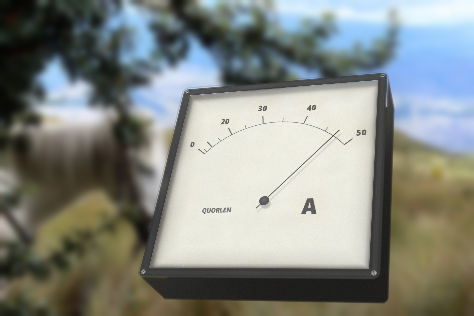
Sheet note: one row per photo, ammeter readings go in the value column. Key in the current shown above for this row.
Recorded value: 47.5 A
